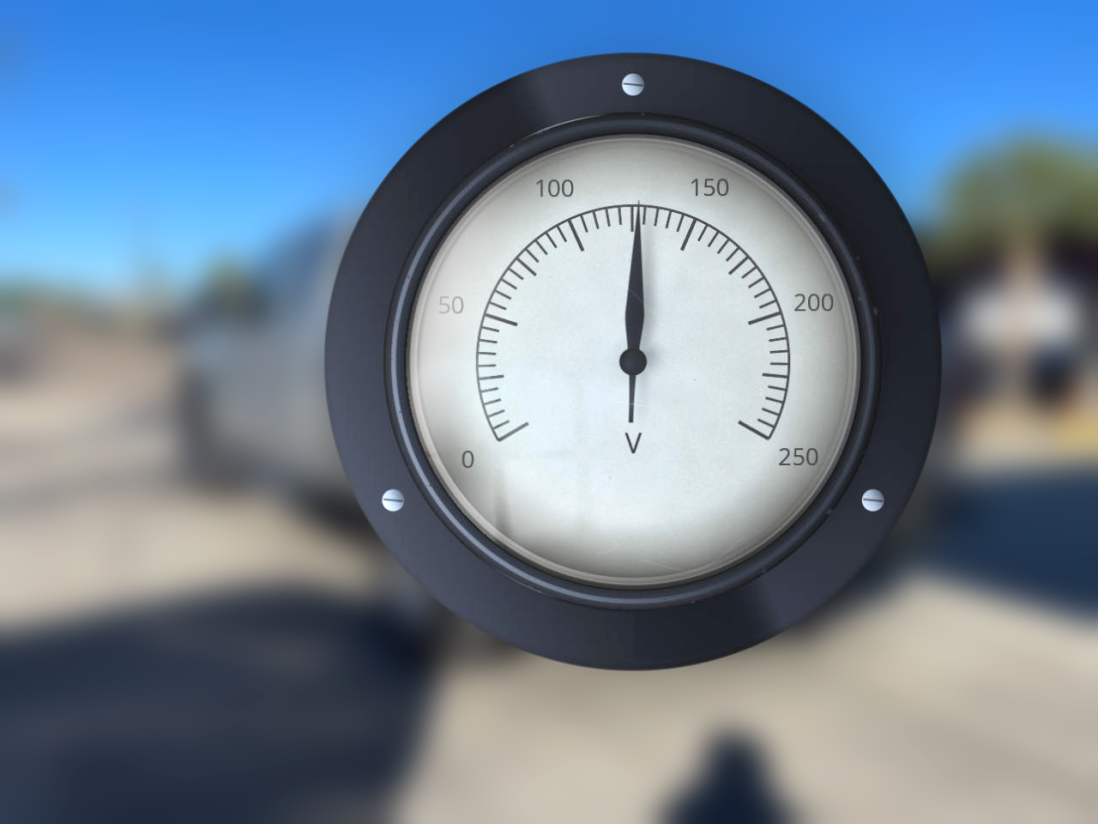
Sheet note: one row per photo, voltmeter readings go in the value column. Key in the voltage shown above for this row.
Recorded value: 127.5 V
